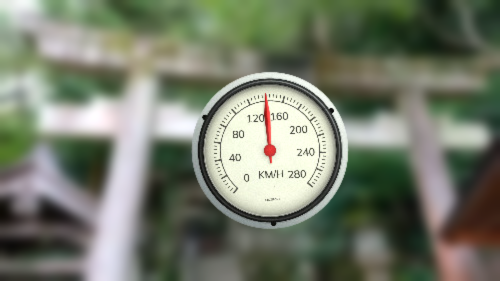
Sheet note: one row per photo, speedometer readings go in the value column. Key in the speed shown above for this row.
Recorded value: 140 km/h
